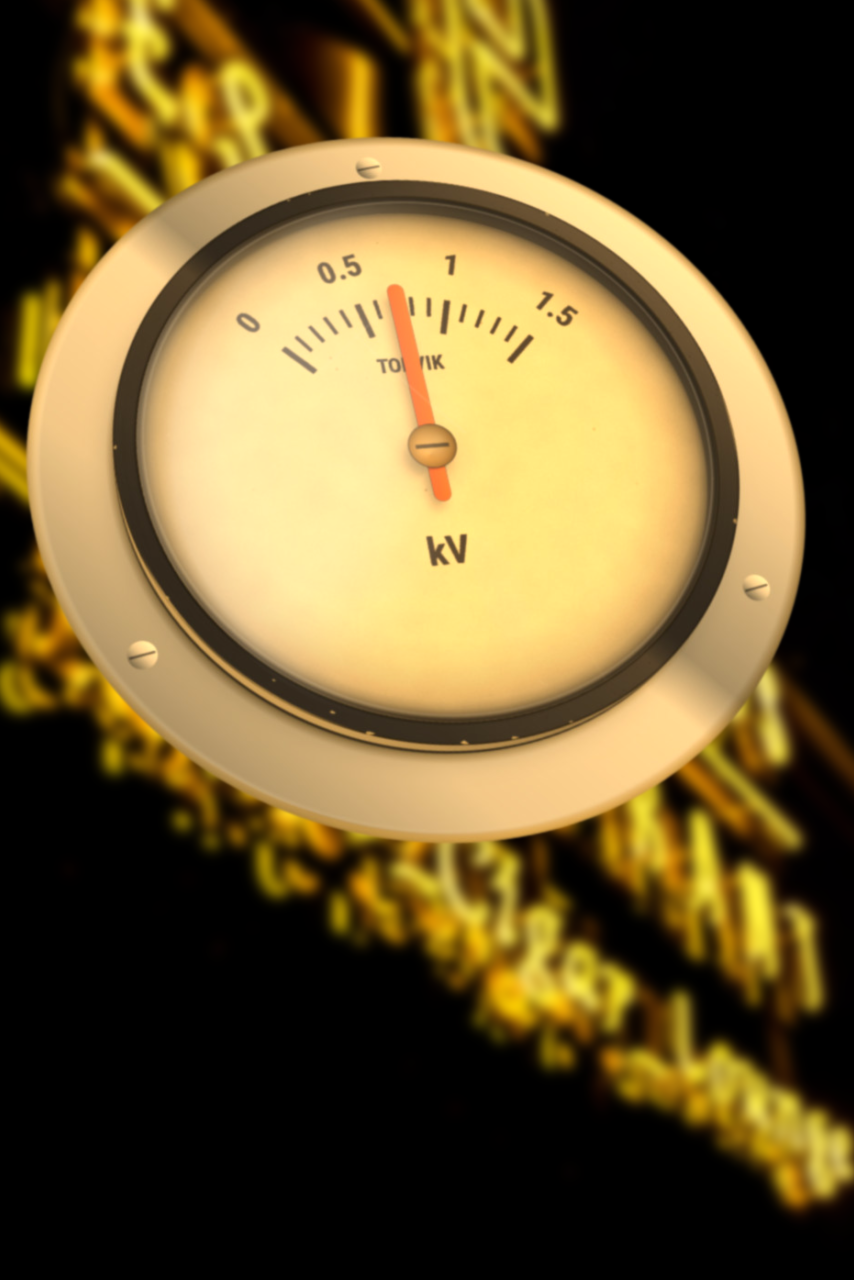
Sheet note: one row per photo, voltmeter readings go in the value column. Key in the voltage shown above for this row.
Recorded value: 0.7 kV
